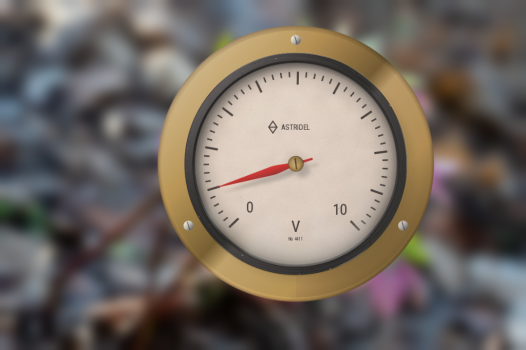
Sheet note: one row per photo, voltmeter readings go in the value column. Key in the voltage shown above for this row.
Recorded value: 1 V
